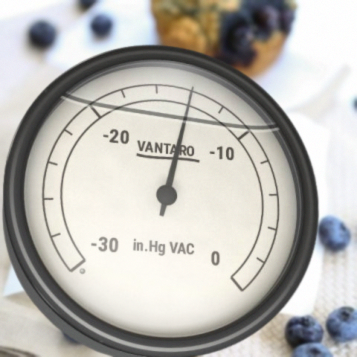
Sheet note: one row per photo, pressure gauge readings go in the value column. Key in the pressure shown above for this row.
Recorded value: -14 inHg
